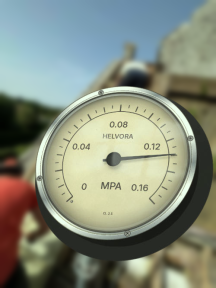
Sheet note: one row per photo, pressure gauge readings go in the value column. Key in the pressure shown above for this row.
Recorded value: 0.13 MPa
